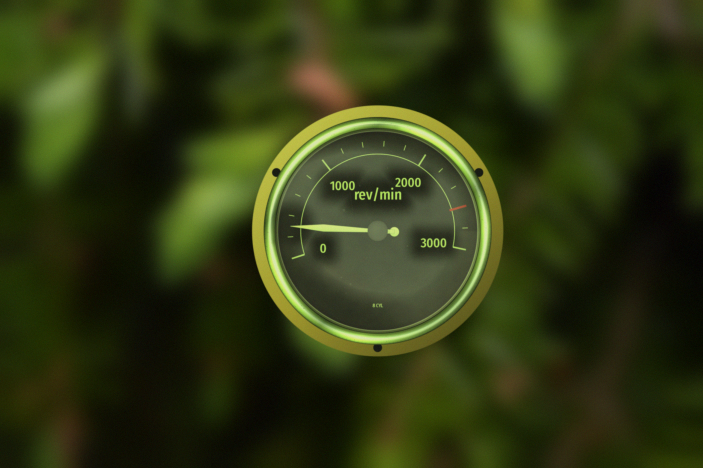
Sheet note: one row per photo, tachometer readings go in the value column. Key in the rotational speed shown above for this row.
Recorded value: 300 rpm
